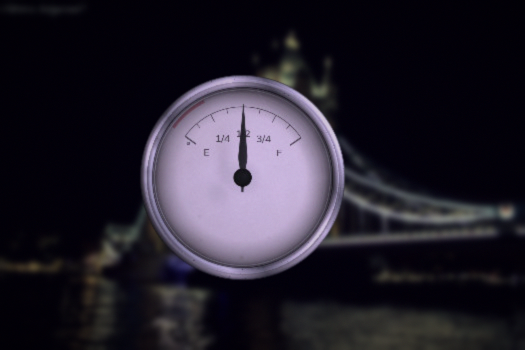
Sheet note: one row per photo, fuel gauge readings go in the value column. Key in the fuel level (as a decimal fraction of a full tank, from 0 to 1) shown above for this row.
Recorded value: 0.5
